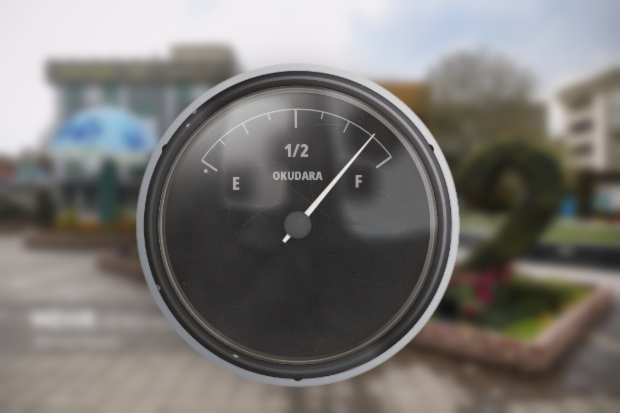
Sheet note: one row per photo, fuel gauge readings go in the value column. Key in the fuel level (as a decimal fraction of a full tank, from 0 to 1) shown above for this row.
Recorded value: 0.875
